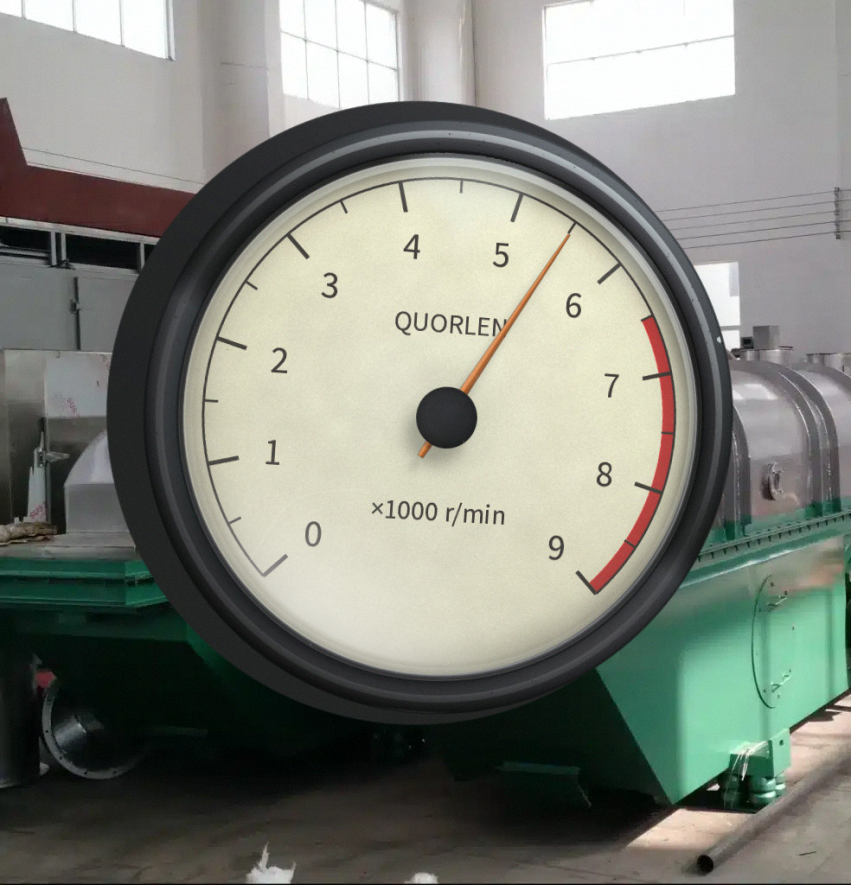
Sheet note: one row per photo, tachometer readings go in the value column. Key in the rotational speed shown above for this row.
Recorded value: 5500 rpm
